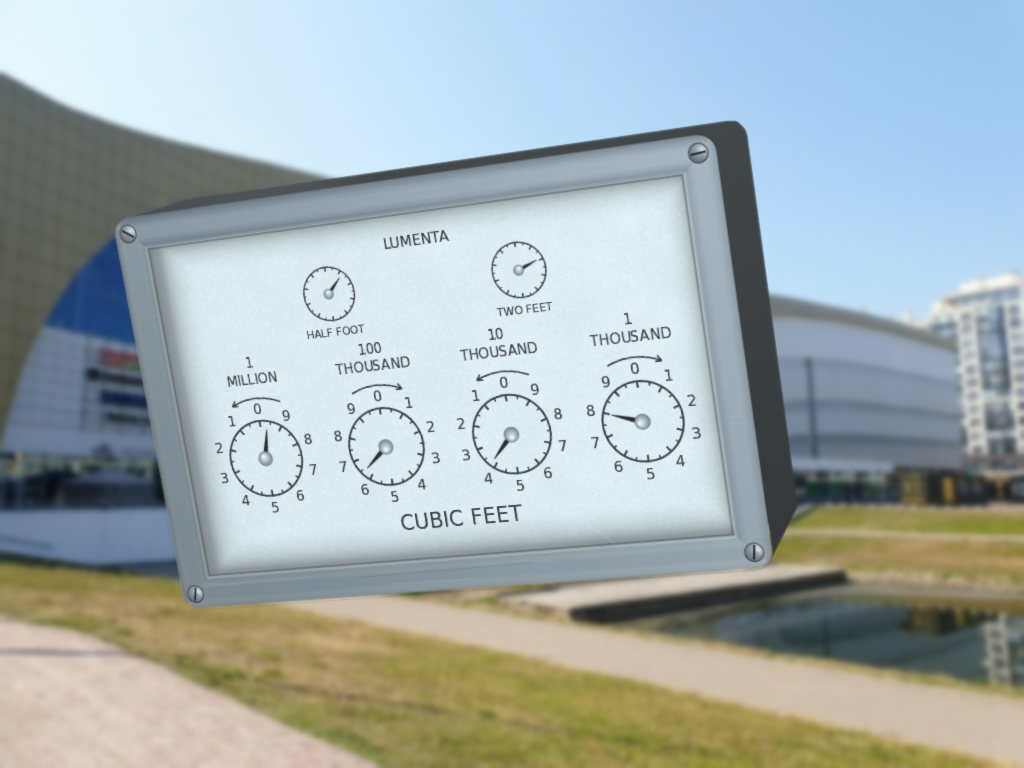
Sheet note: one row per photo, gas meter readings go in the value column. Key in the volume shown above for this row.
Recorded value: 963800 ft³
